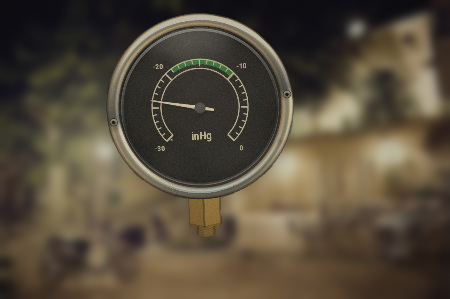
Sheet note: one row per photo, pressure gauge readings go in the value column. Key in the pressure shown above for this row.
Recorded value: -24 inHg
